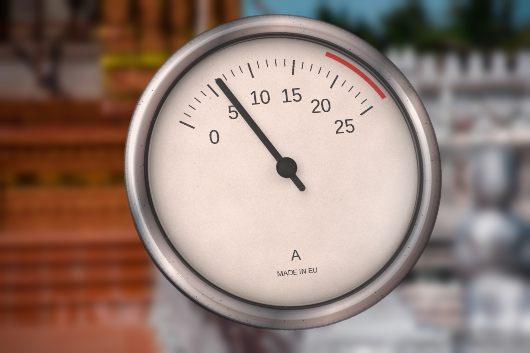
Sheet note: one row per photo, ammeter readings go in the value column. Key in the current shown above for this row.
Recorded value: 6 A
